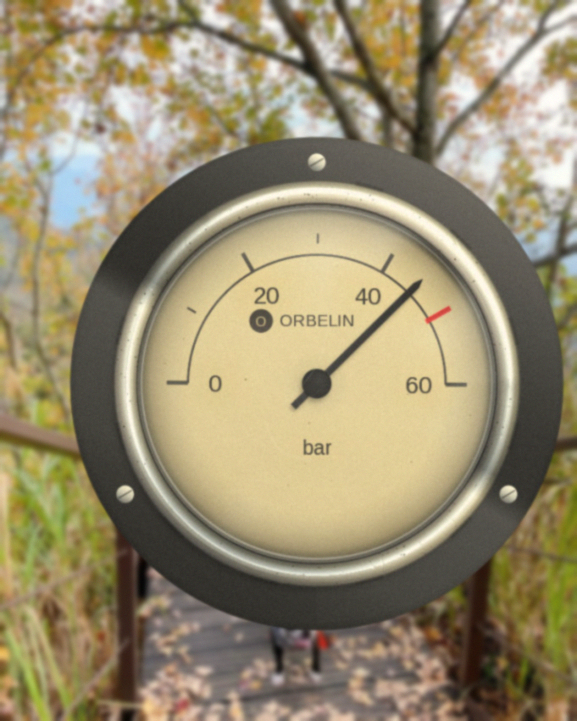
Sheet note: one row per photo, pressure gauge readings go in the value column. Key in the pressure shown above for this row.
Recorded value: 45 bar
